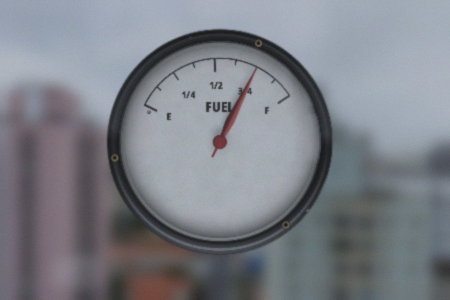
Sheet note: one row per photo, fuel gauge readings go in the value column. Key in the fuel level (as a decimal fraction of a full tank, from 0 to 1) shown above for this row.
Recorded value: 0.75
